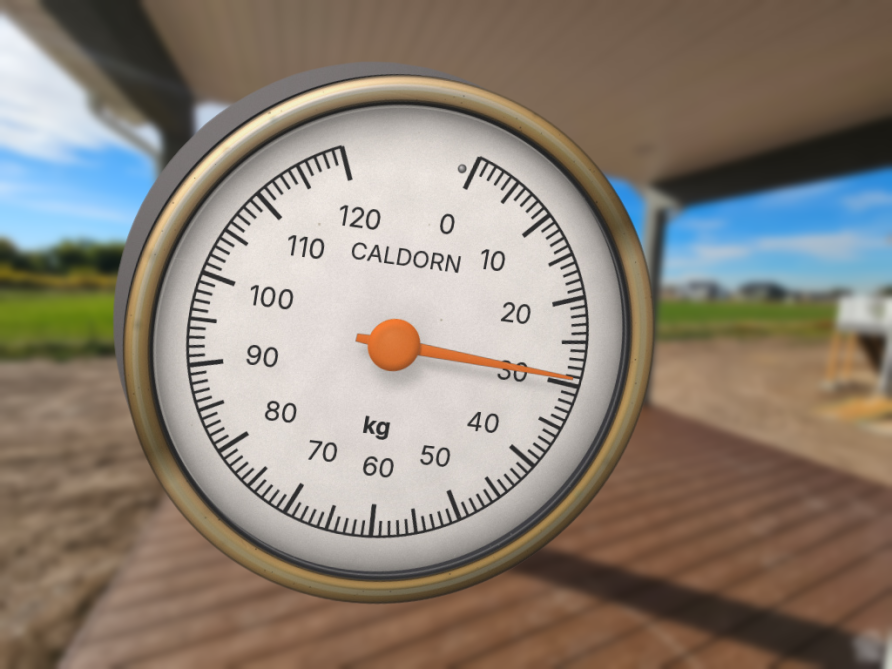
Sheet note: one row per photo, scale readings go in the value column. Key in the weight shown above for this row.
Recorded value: 29 kg
